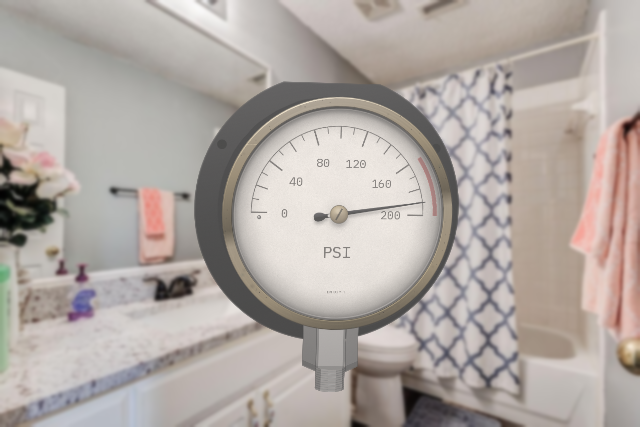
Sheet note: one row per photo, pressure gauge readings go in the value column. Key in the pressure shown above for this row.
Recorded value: 190 psi
